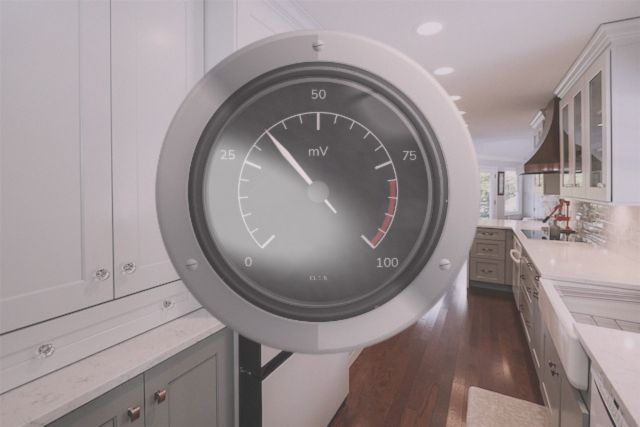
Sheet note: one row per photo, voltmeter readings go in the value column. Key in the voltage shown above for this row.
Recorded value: 35 mV
